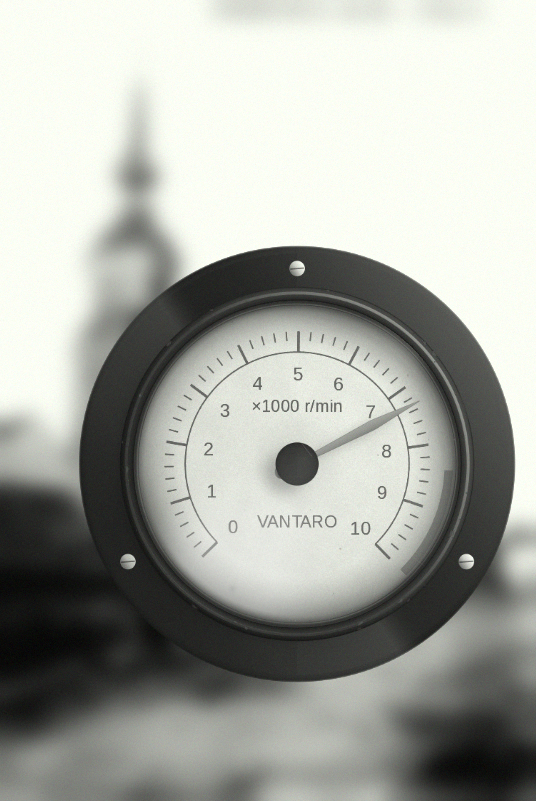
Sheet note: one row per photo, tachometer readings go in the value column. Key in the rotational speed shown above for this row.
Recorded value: 7300 rpm
